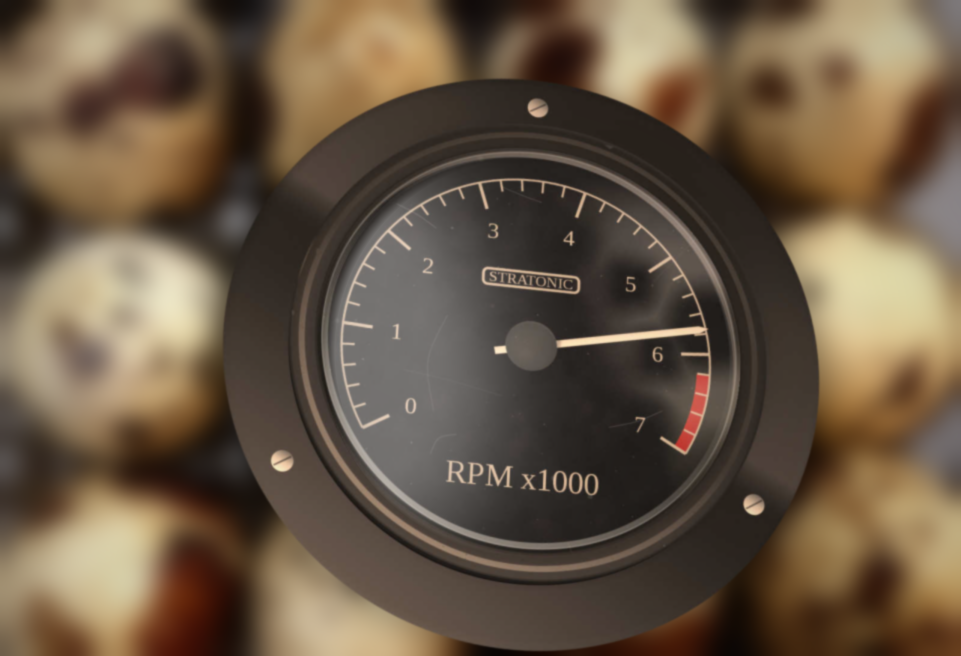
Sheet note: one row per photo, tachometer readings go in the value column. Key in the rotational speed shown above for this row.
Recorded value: 5800 rpm
